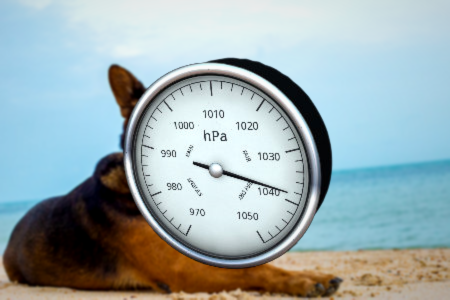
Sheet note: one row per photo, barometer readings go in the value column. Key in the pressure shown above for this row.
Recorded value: 1038 hPa
